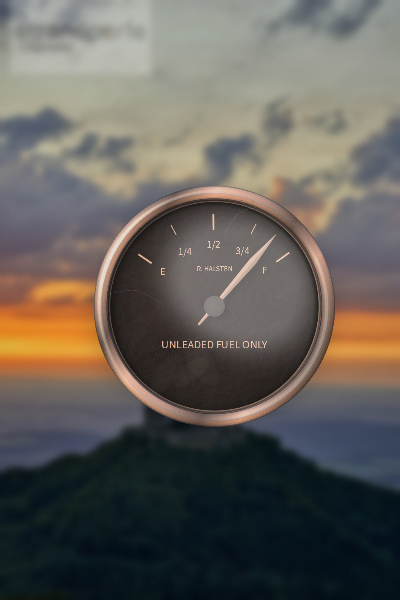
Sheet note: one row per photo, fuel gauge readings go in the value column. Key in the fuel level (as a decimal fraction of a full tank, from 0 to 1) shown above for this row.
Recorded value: 0.875
